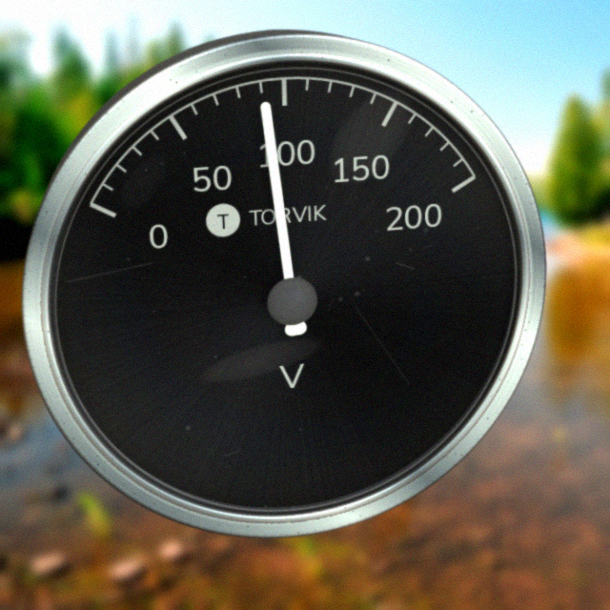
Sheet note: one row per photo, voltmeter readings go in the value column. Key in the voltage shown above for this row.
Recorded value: 90 V
